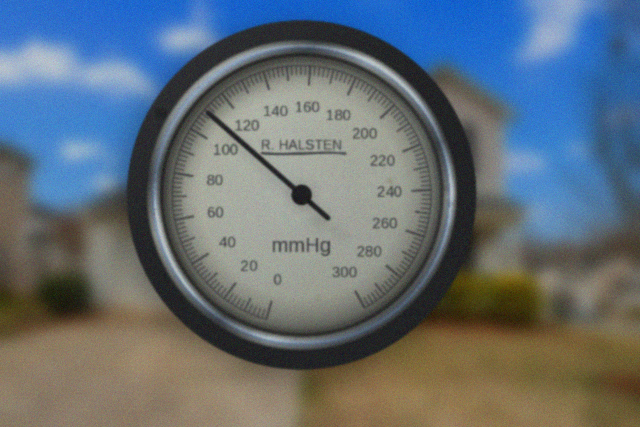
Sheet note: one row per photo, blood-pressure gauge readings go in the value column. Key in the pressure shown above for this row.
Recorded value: 110 mmHg
